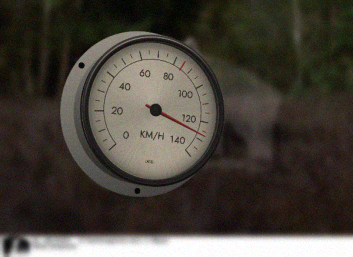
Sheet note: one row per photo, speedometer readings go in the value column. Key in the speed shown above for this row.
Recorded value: 127.5 km/h
